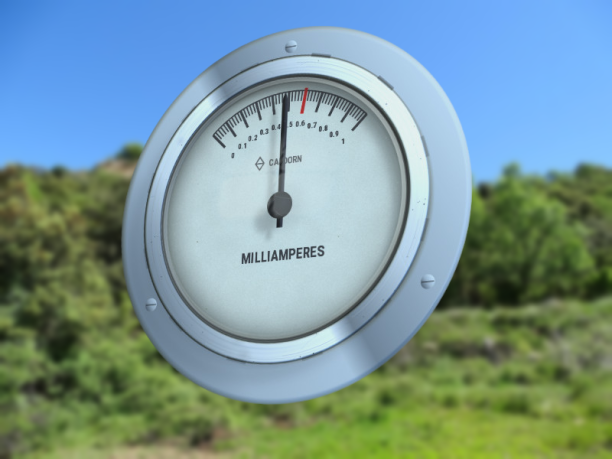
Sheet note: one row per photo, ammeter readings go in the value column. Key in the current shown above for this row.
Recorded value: 0.5 mA
